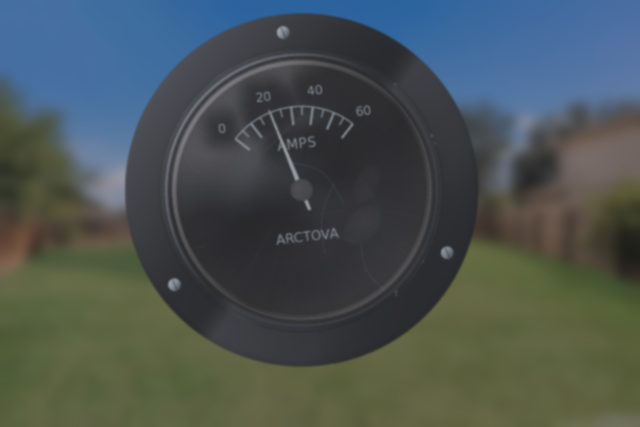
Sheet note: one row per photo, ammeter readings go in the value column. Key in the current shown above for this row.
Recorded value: 20 A
